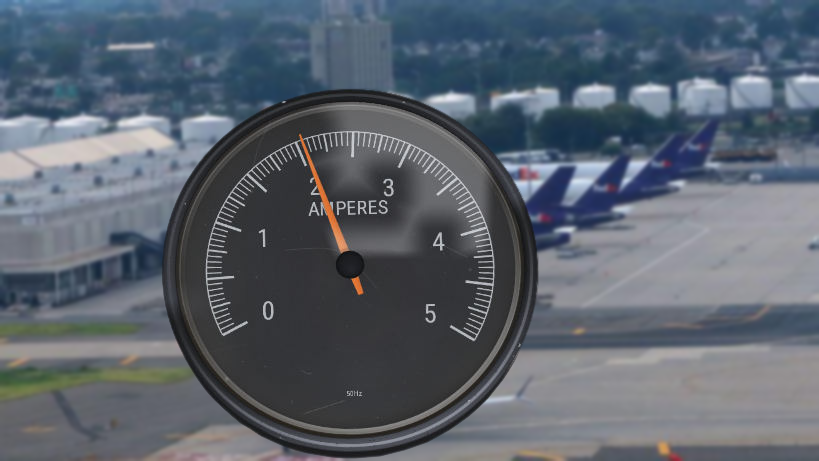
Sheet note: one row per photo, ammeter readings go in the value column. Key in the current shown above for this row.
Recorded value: 2.05 A
